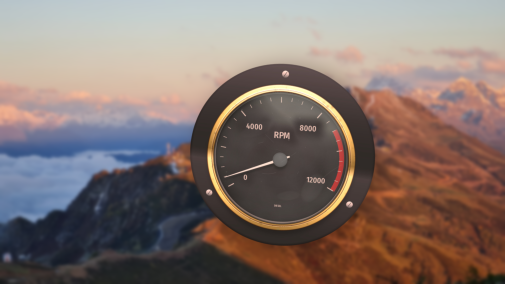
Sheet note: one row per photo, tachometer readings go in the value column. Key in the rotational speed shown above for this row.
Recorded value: 500 rpm
